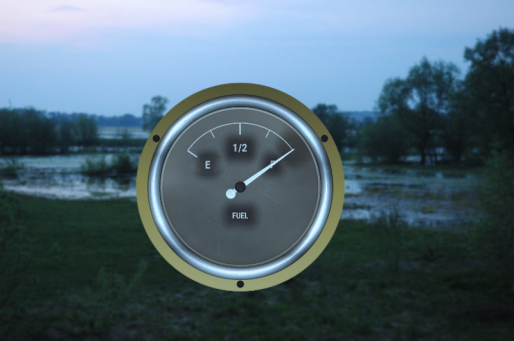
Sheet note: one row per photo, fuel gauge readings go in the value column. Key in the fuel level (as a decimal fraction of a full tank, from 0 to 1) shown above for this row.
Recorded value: 1
